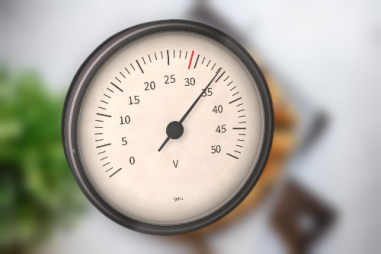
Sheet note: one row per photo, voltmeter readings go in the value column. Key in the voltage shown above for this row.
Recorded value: 34 V
